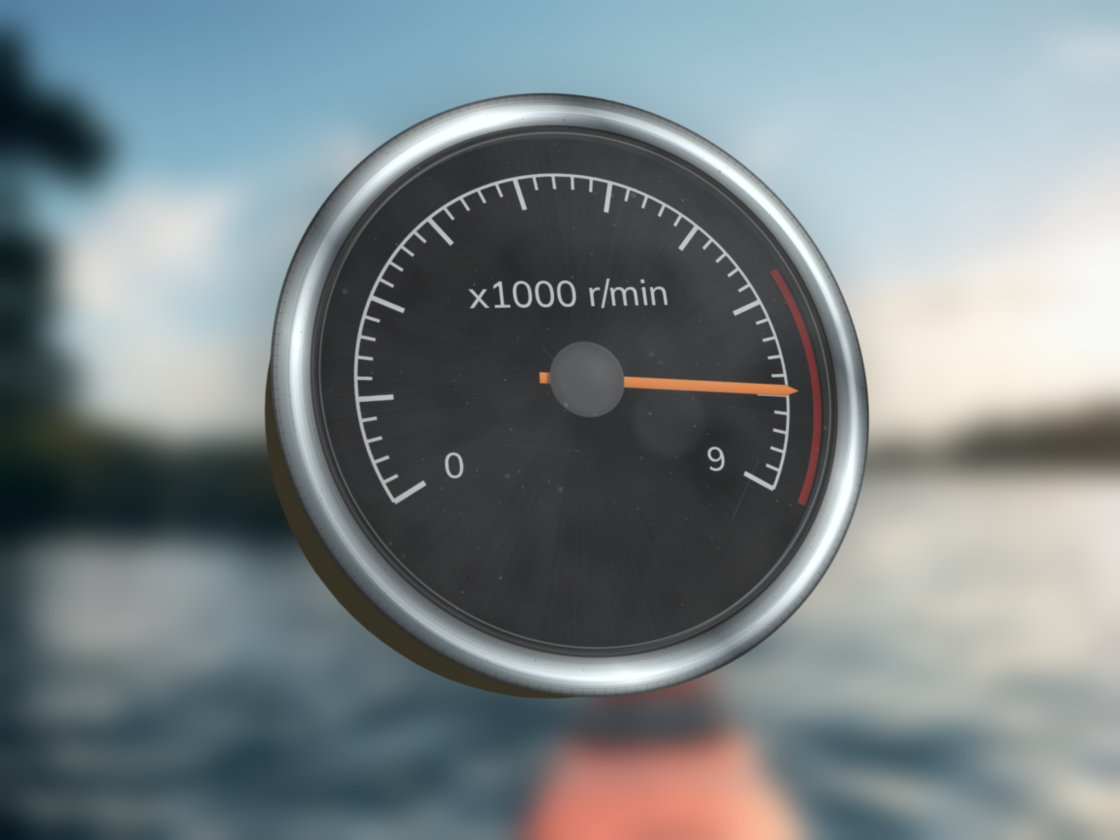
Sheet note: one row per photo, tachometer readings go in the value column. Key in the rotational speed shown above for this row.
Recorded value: 8000 rpm
